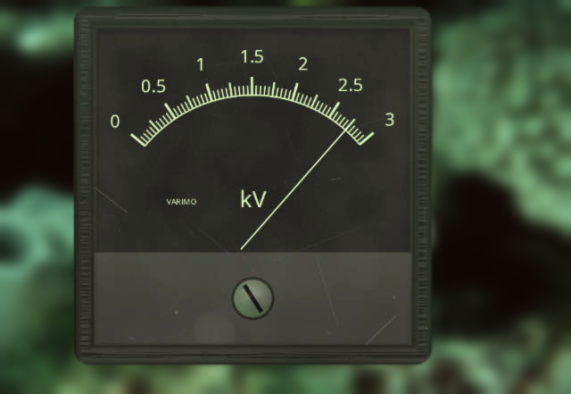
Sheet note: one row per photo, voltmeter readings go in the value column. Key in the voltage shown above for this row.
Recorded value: 2.75 kV
